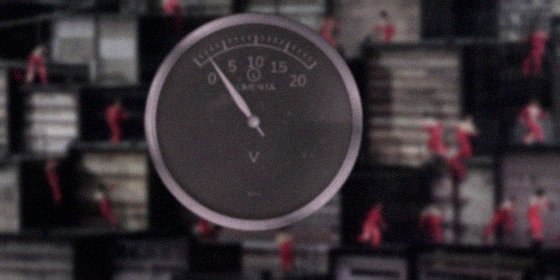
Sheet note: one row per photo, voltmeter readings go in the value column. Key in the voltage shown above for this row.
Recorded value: 2 V
